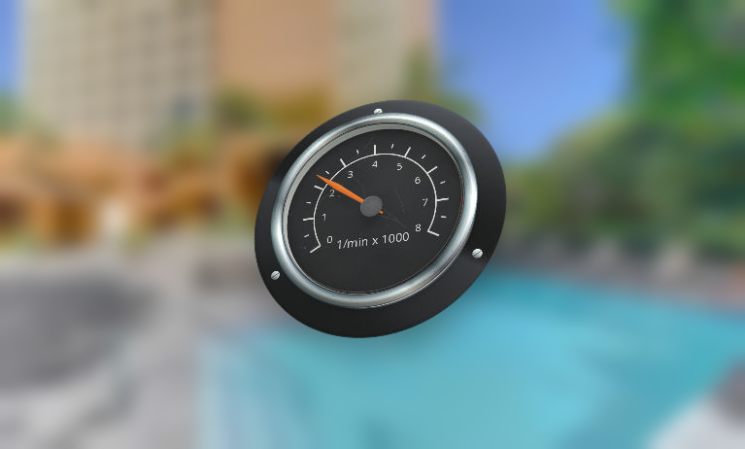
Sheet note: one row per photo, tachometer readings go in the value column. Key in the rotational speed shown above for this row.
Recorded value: 2250 rpm
